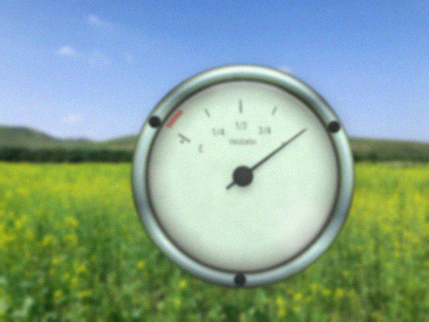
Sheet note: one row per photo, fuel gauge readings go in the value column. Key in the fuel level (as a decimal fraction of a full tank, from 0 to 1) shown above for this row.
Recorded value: 1
